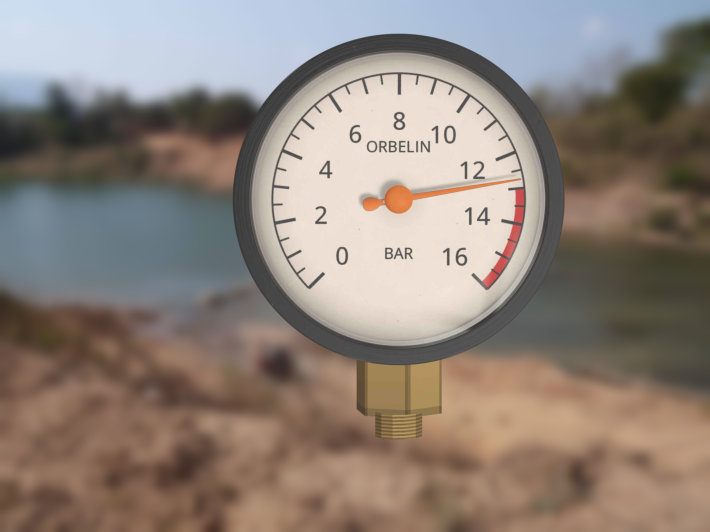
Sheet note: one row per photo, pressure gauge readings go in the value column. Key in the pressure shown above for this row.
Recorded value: 12.75 bar
